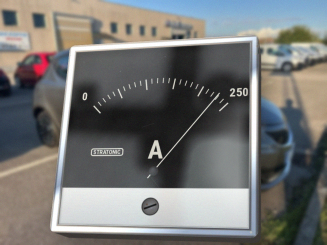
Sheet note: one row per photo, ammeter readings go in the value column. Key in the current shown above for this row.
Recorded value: 230 A
